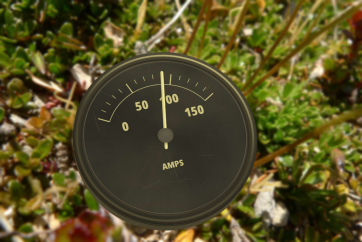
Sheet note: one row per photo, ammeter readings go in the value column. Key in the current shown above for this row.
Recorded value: 90 A
